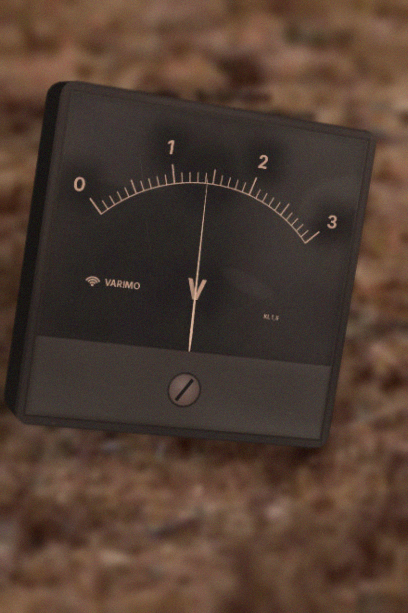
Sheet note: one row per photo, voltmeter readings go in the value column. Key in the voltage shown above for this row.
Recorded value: 1.4 V
